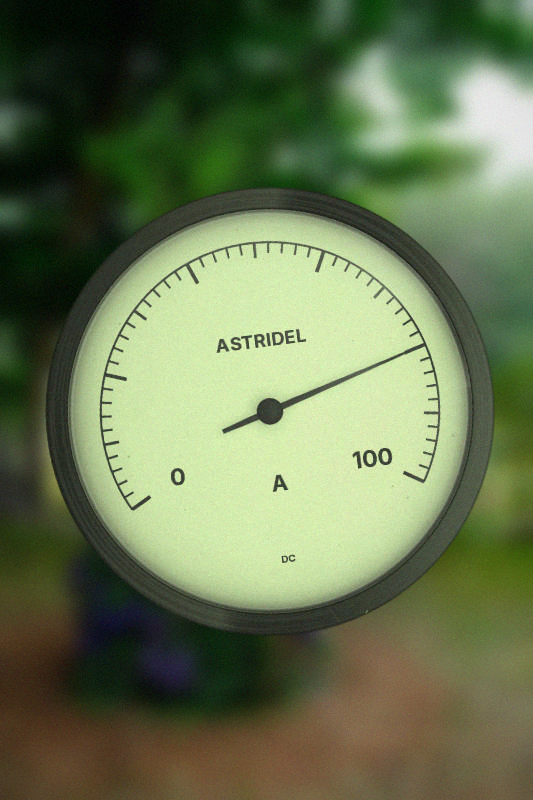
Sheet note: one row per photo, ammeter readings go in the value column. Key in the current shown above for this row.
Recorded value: 80 A
